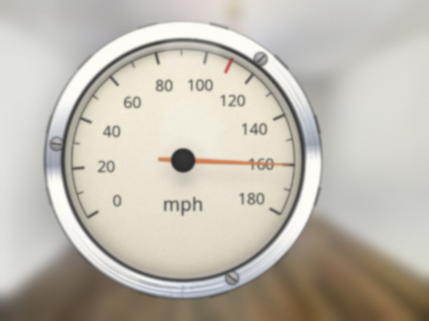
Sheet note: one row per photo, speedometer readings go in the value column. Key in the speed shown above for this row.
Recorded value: 160 mph
